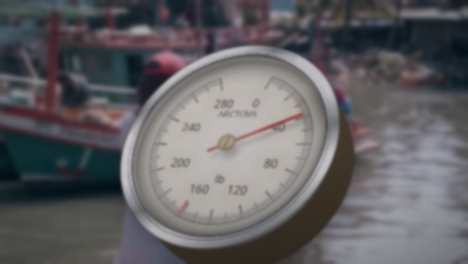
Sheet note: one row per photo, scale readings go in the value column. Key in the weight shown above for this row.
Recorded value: 40 lb
